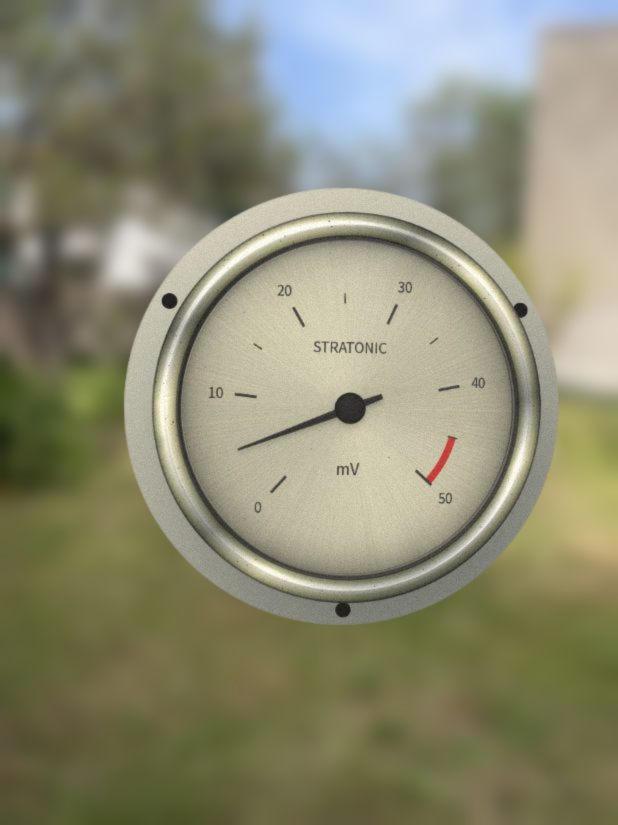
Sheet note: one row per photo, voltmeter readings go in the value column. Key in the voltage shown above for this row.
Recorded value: 5 mV
